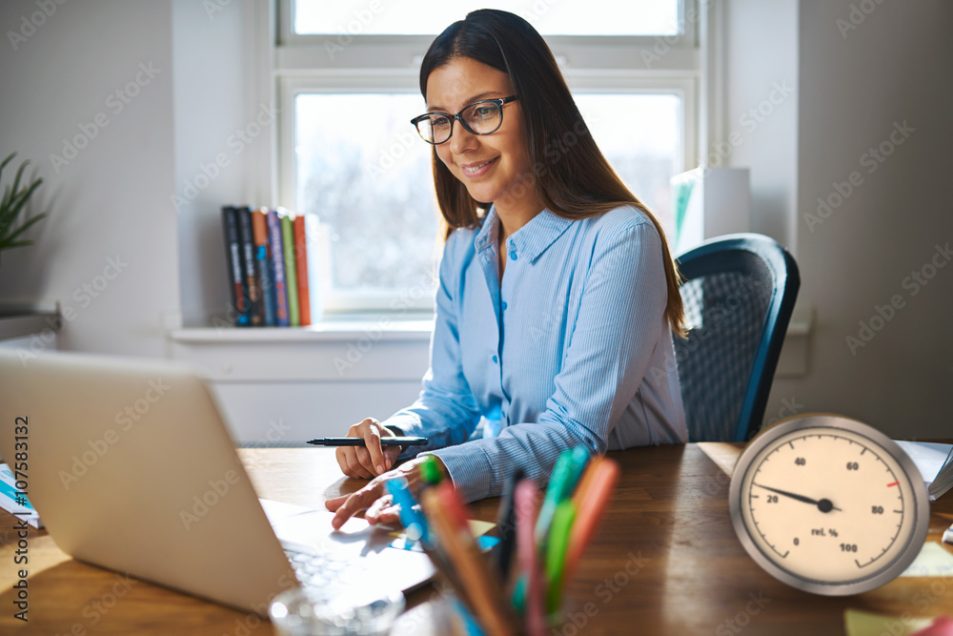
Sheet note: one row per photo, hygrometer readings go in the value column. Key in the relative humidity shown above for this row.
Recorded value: 24 %
